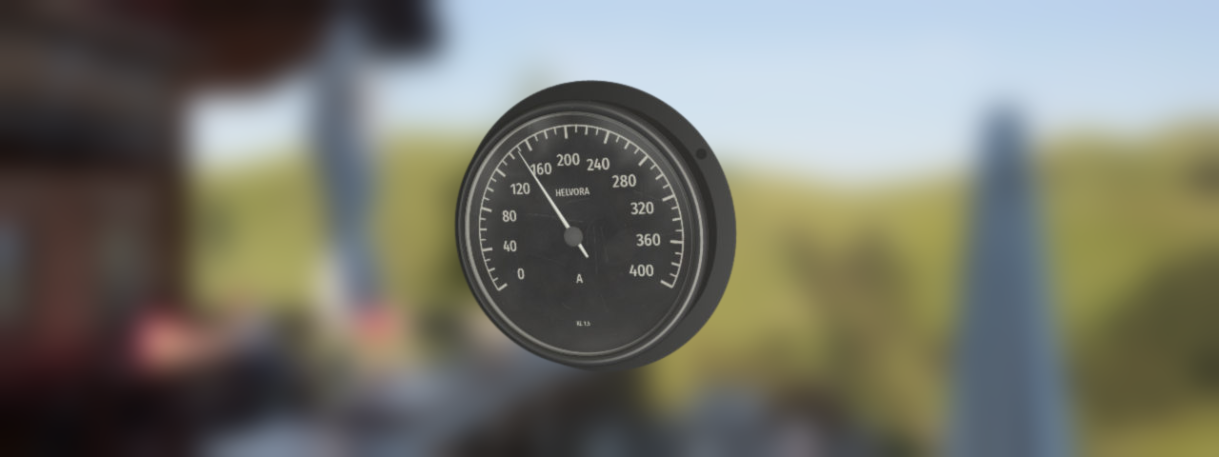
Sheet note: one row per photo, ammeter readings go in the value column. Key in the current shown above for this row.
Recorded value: 150 A
